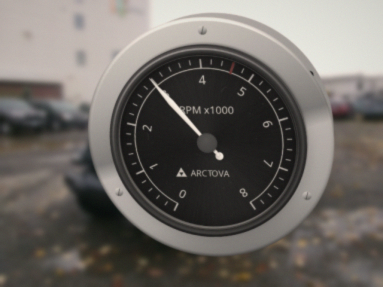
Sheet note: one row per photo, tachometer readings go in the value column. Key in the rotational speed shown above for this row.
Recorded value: 3000 rpm
